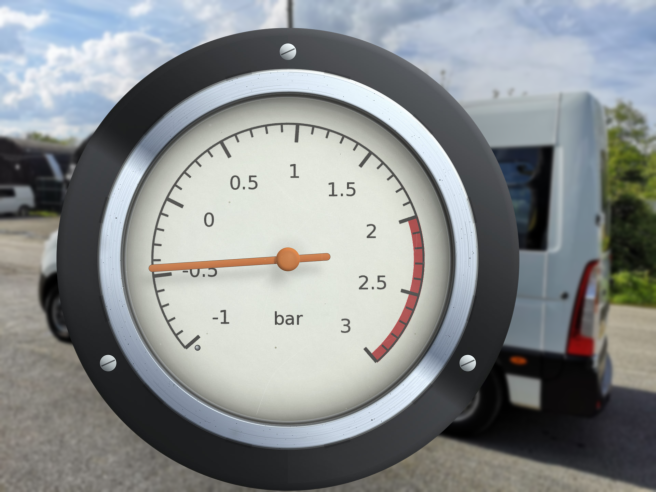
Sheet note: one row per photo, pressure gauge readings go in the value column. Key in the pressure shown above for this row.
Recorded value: -0.45 bar
